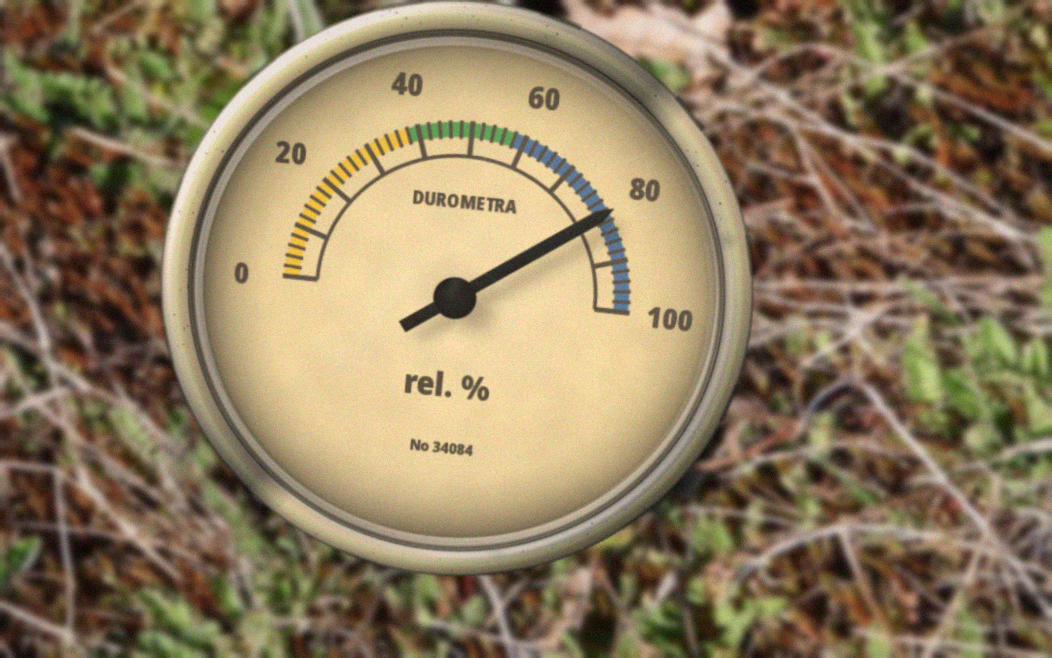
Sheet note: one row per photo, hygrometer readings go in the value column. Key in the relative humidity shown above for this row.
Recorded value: 80 %
